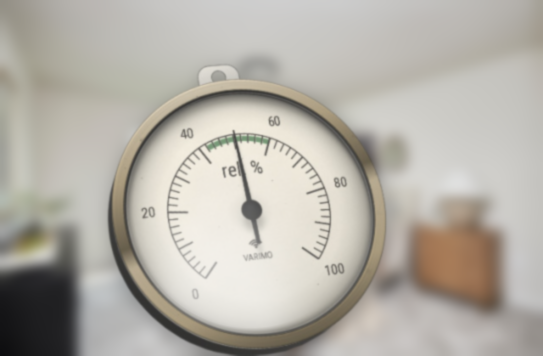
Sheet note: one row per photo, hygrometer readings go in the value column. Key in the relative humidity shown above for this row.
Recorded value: 50 %
